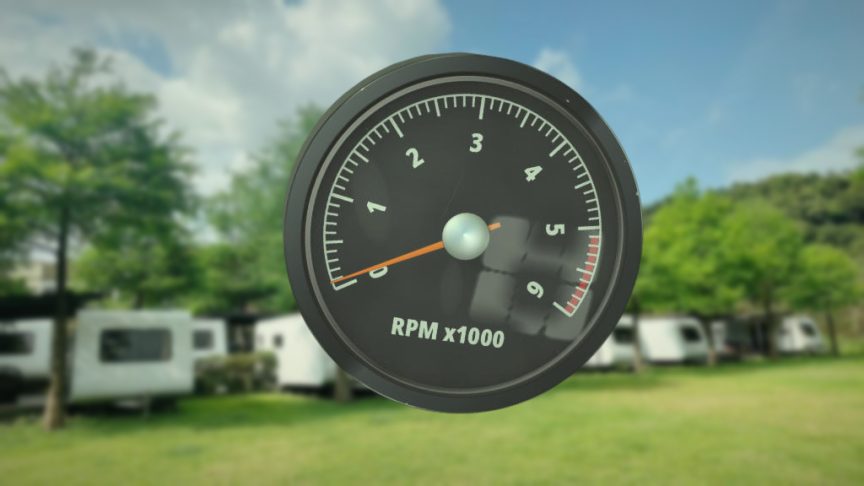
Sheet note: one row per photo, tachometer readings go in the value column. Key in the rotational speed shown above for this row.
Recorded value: 100 rpm
